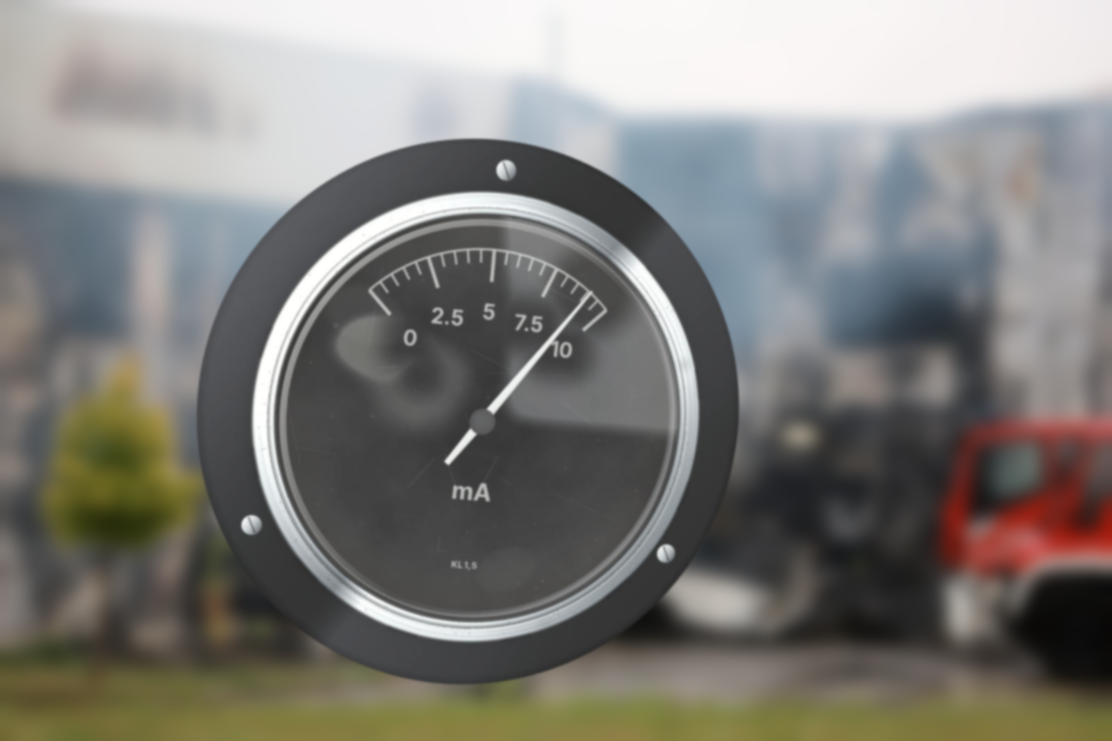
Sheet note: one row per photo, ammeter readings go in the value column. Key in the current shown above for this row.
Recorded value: 9 mA
